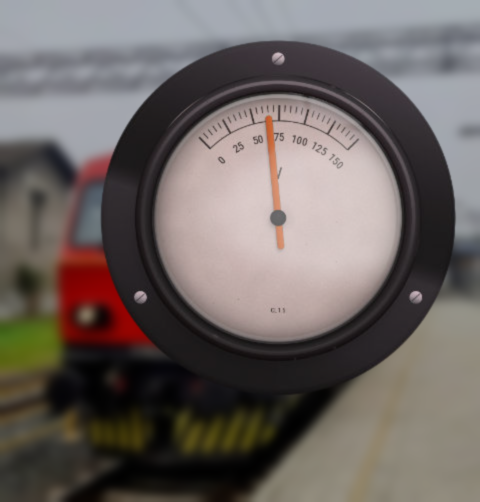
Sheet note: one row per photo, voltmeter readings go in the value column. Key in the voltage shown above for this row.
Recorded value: 65 V
